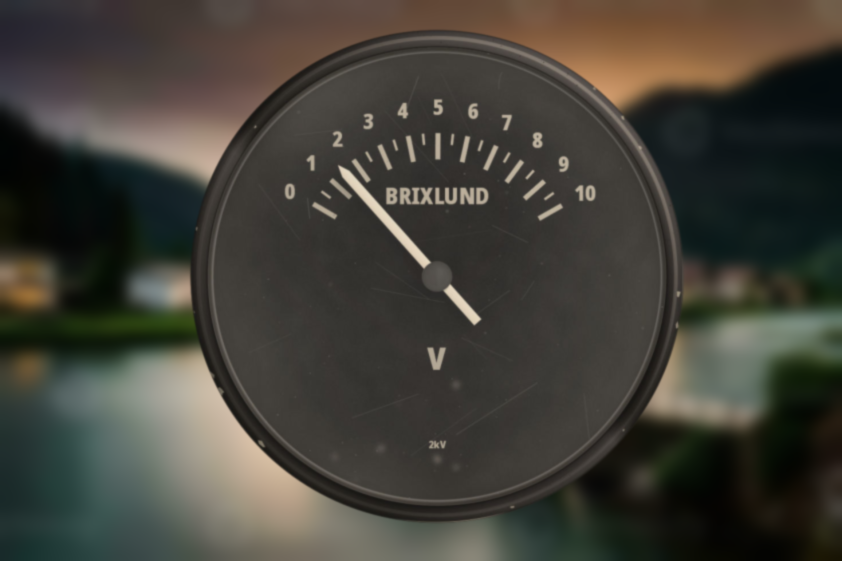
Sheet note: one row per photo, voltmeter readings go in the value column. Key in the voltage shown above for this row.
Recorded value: 1.5 V
